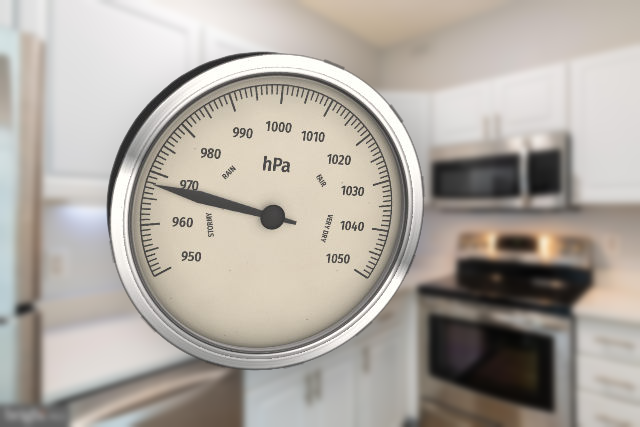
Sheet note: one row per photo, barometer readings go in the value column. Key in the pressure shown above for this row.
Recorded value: 968 hPa
